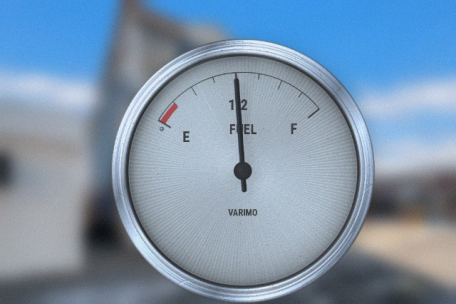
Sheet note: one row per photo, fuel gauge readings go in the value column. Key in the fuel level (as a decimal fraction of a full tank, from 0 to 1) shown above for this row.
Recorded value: 0.5
